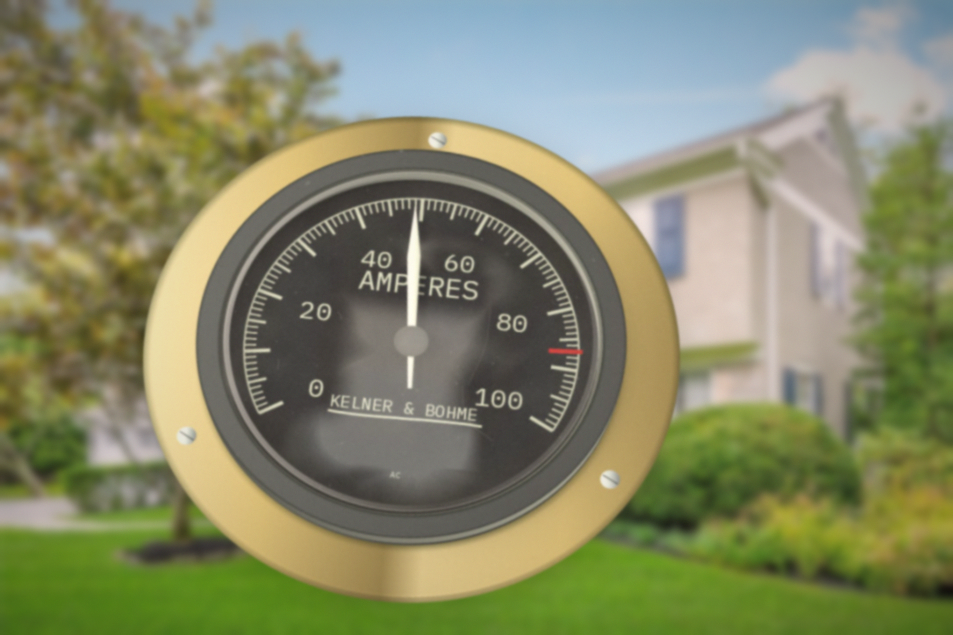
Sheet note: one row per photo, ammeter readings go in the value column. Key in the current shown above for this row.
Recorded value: 49 A
